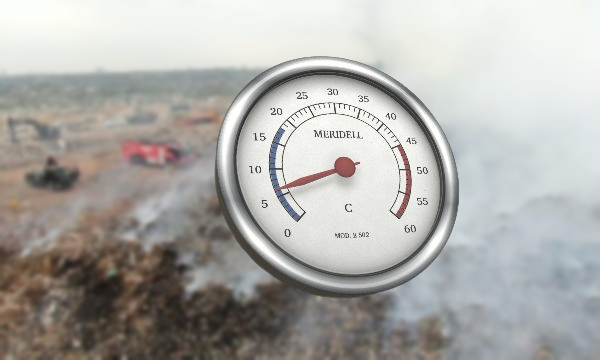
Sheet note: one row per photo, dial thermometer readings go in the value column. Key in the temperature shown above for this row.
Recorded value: 6 °C
